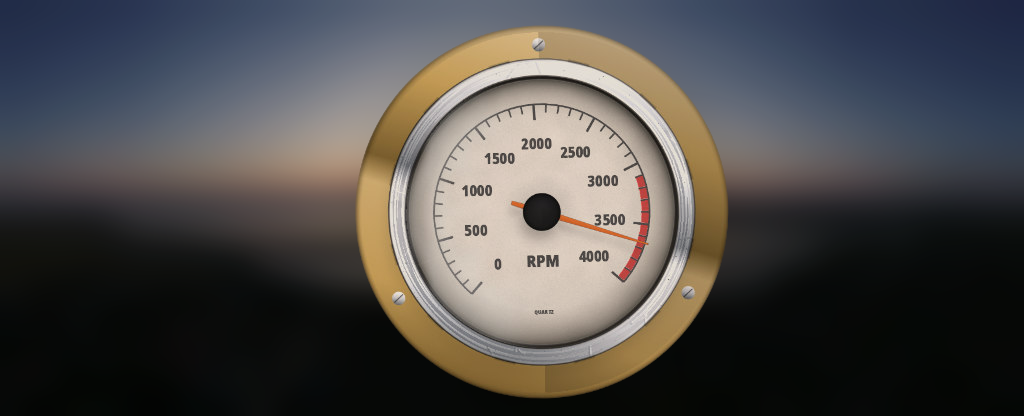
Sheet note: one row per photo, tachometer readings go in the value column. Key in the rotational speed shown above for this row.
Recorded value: 3650 rpm
